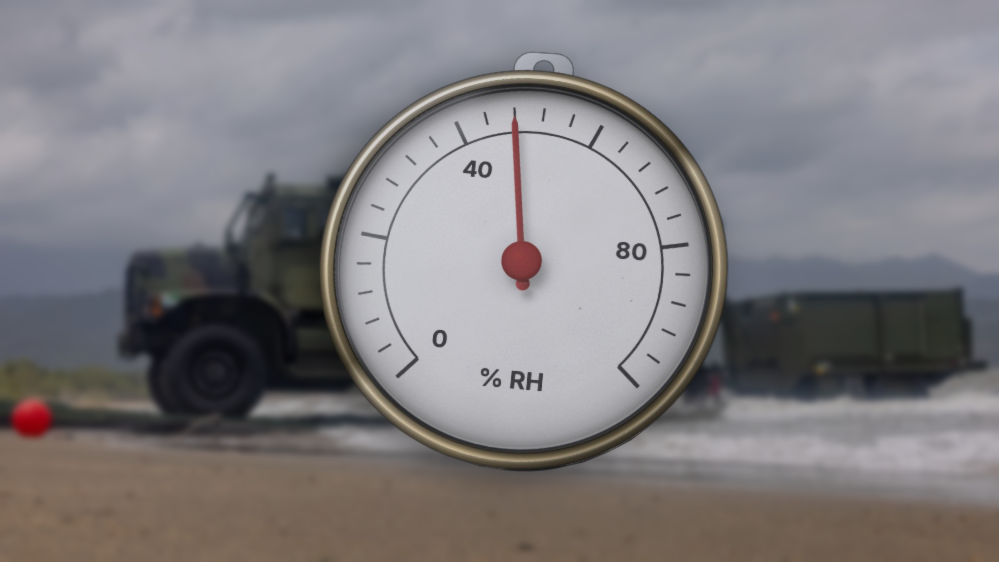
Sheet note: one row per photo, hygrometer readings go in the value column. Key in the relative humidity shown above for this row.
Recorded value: 48 %
